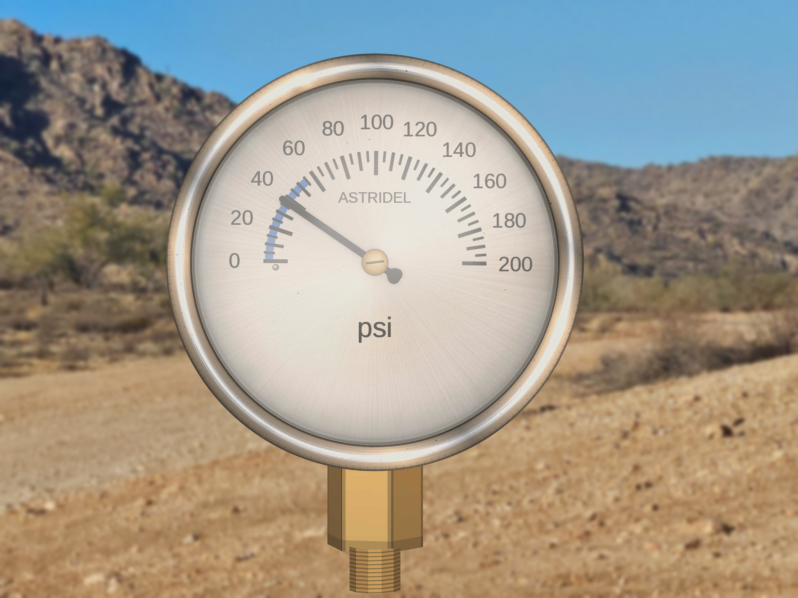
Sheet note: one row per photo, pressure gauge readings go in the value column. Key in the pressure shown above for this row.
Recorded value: 37.5 psi
